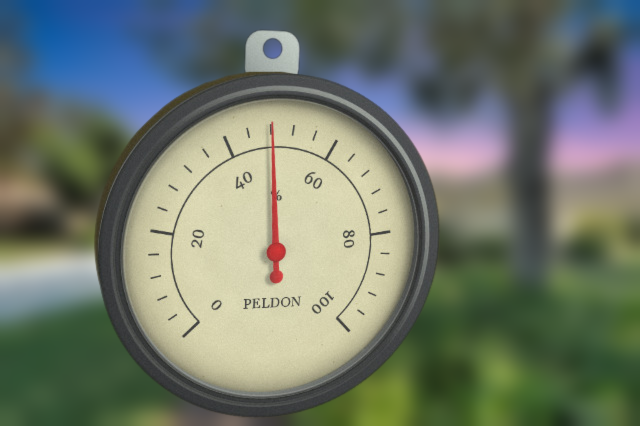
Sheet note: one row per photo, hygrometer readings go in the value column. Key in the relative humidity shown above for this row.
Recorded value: 48 %
